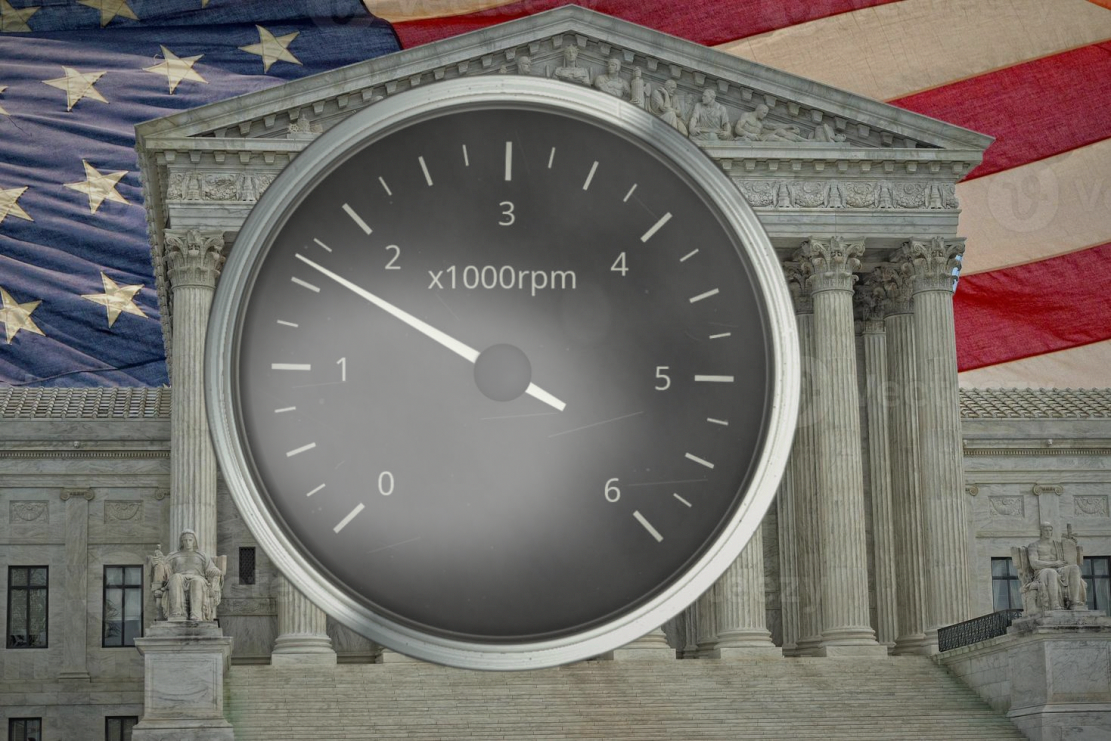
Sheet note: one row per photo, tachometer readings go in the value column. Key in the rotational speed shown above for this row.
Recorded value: 1625 rpm
